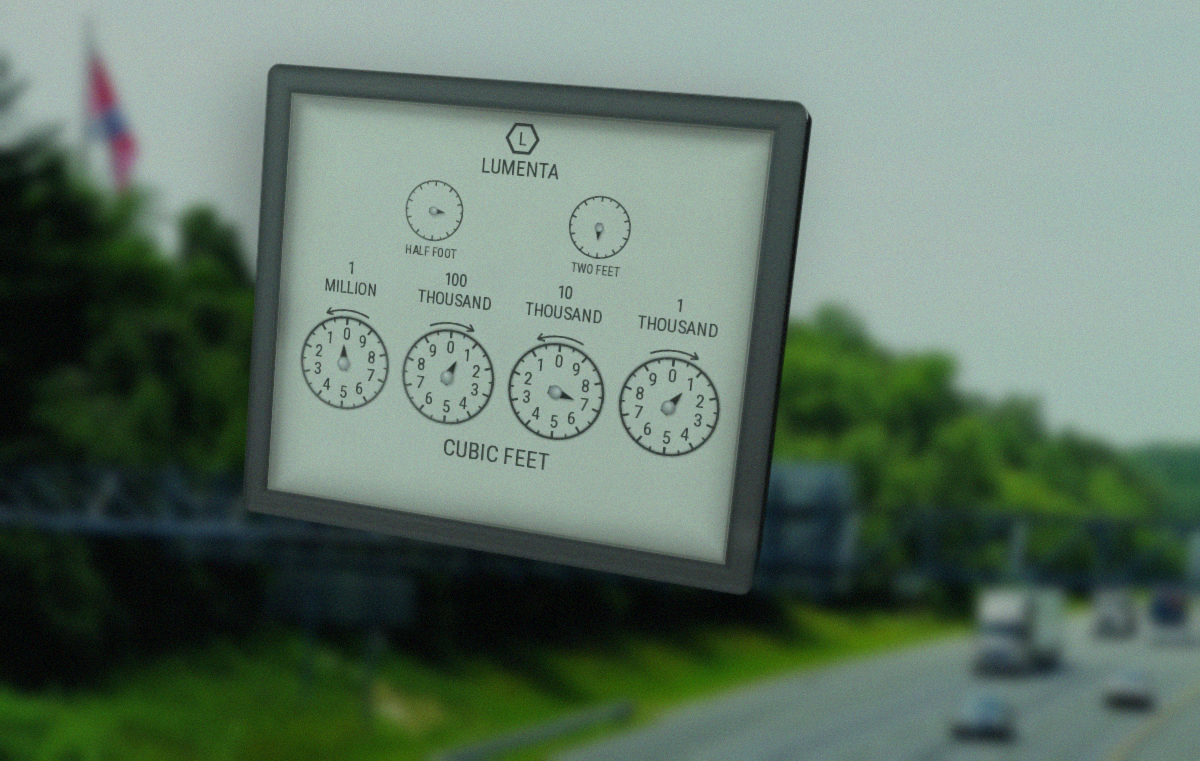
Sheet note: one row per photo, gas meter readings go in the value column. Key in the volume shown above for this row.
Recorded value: 7100 ft³
